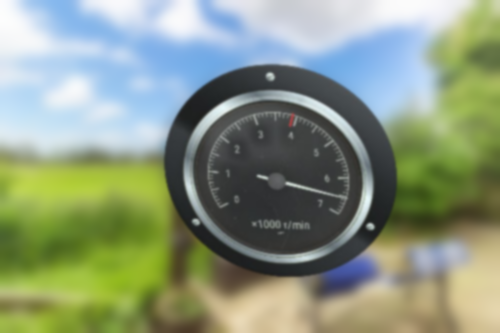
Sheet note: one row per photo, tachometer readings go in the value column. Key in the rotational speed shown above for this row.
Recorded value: 6500 rpm
